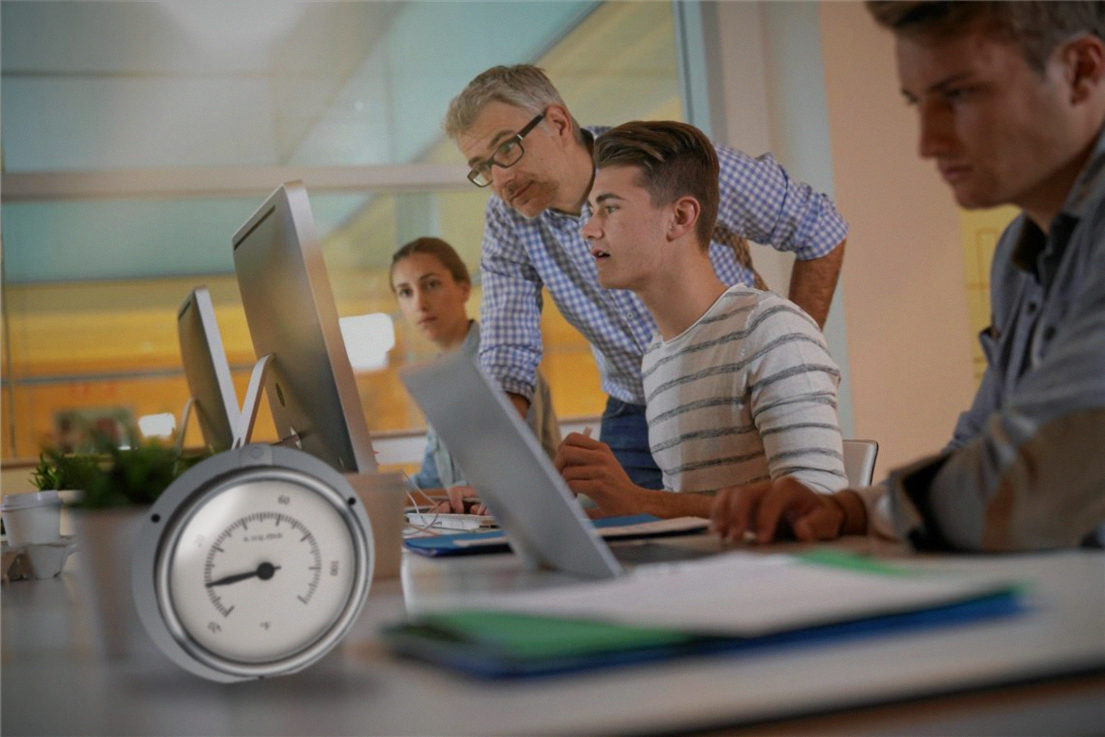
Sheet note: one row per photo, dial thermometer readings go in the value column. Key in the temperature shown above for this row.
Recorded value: 0 °F
